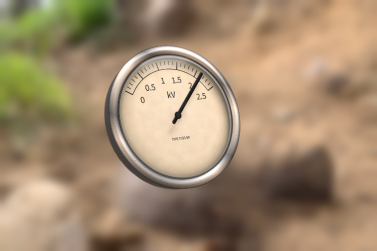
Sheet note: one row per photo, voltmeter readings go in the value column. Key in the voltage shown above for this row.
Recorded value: 2.1 kV
